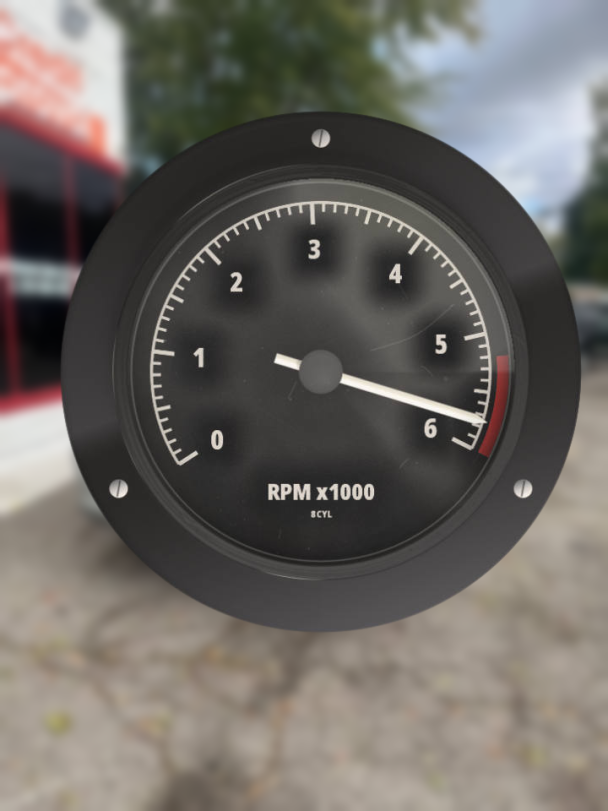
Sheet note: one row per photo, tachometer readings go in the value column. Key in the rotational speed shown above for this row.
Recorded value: 5750 rpm
